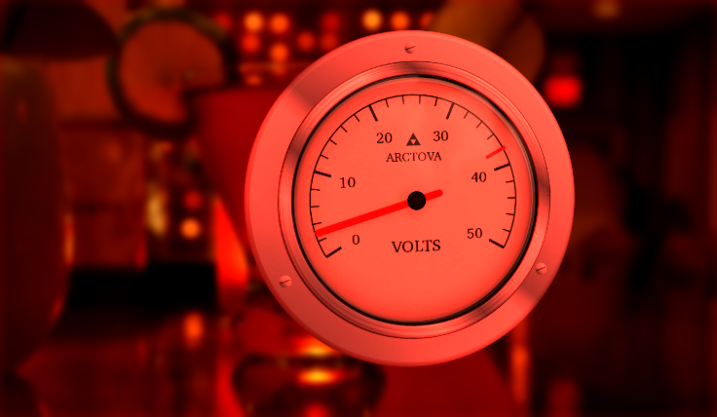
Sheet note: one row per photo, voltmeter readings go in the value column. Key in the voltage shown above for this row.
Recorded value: 3 V
